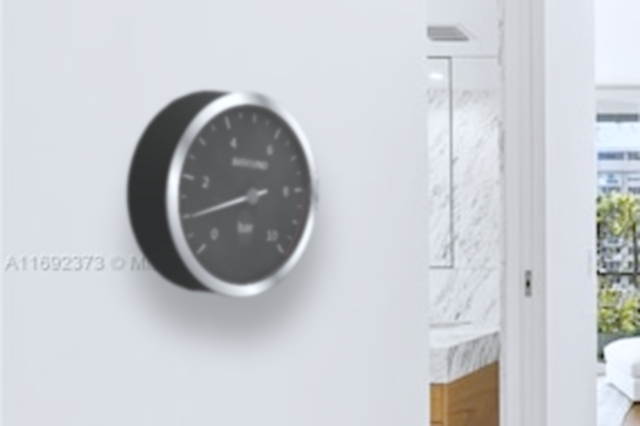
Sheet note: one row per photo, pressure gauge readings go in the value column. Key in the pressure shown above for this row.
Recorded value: 1 bar
